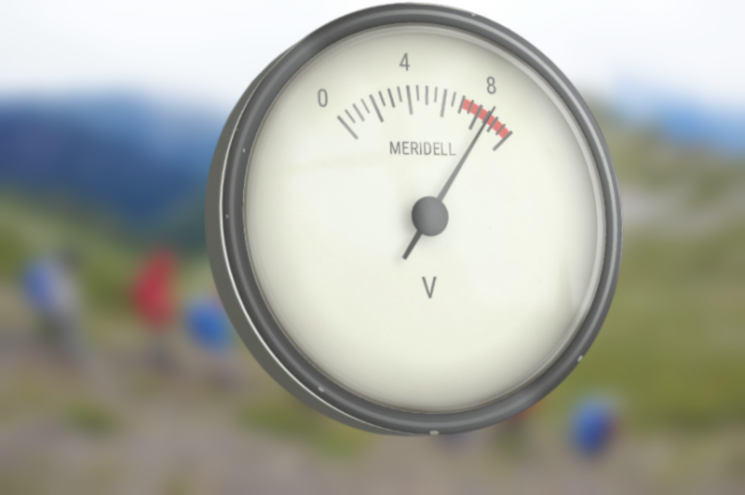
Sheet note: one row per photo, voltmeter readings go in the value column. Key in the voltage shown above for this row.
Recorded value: 8.5 V
